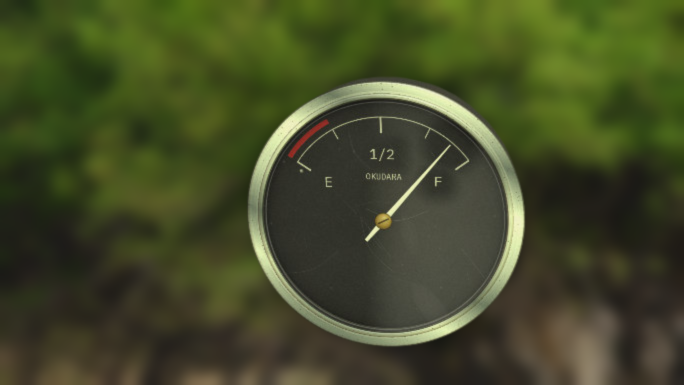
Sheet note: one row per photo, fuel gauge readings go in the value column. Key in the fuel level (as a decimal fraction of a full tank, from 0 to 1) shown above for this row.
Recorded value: 0.875
